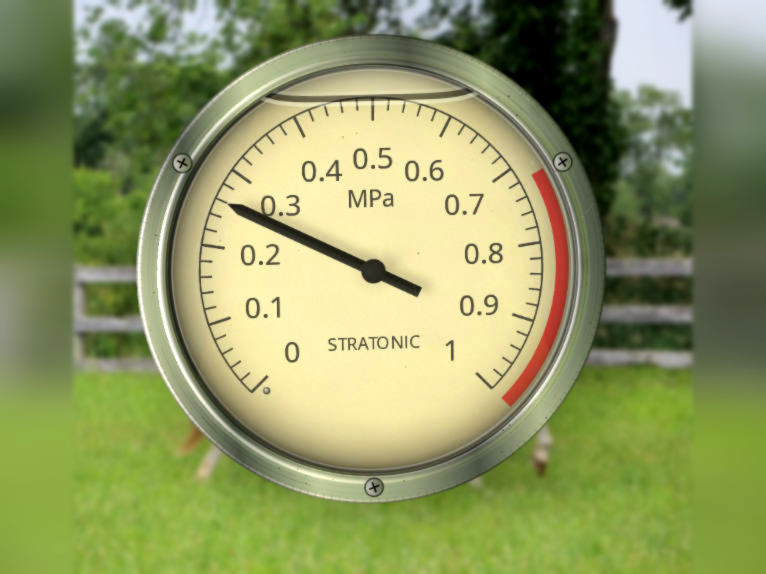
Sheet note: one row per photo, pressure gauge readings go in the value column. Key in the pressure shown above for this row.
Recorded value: 0.26 MPa
